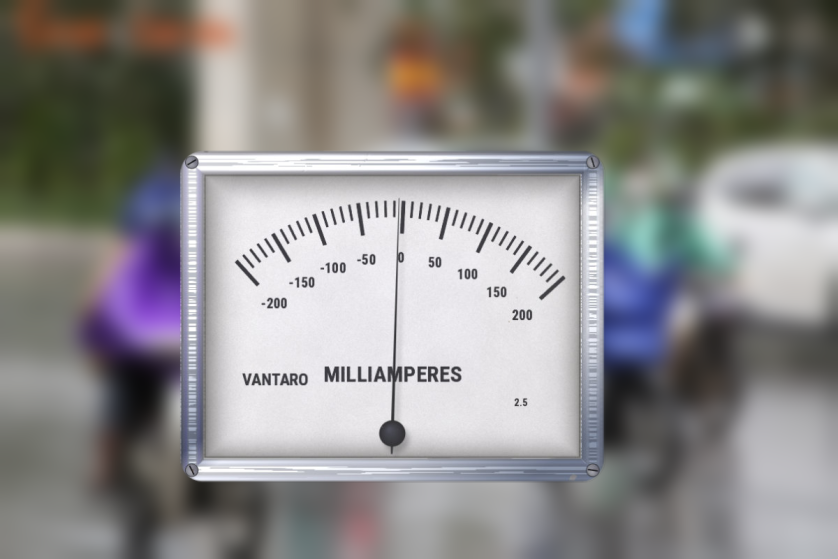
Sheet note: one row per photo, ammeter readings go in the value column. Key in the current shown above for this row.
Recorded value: -5 mA
